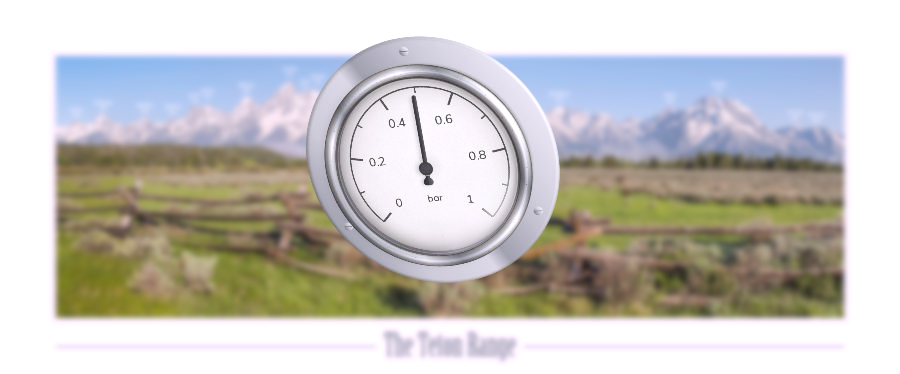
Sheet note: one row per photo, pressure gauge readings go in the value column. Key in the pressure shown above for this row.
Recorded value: 0.5 bar
